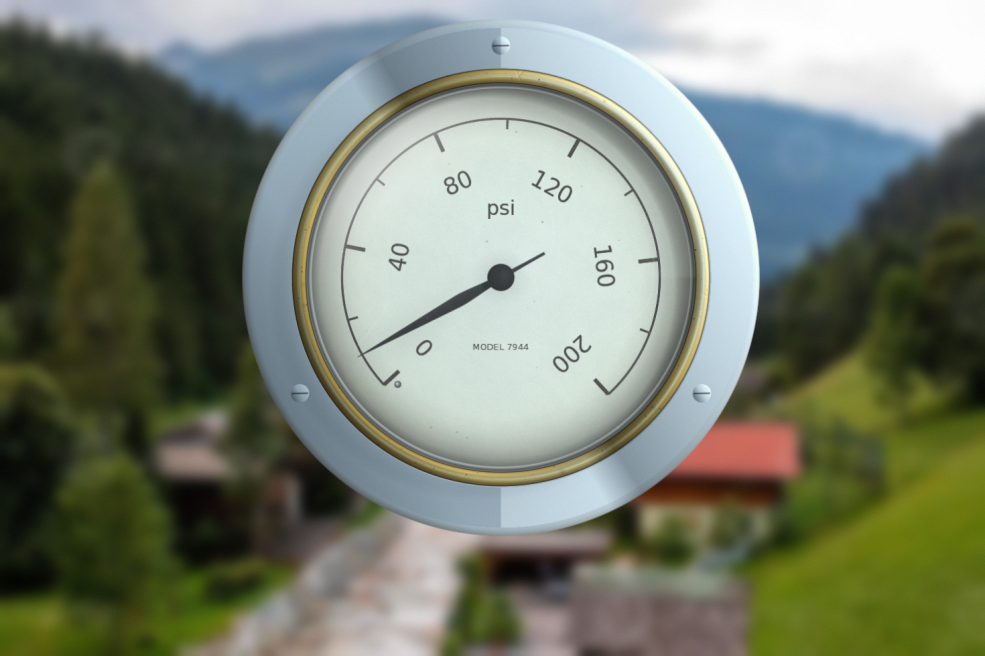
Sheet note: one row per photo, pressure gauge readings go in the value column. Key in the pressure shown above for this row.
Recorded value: 10 psi
